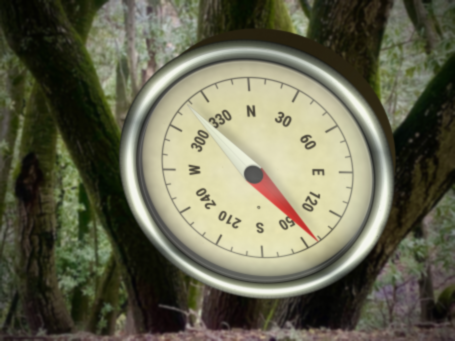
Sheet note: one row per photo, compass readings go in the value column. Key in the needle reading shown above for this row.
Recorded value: 140 °
